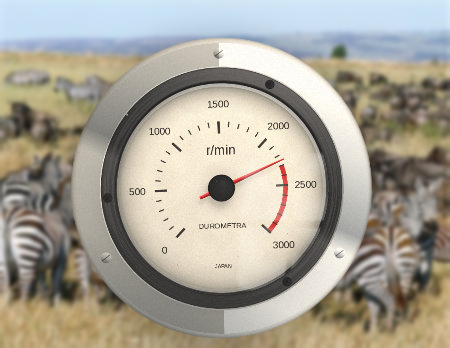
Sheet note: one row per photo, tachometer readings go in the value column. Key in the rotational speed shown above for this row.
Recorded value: 2250 rpm
